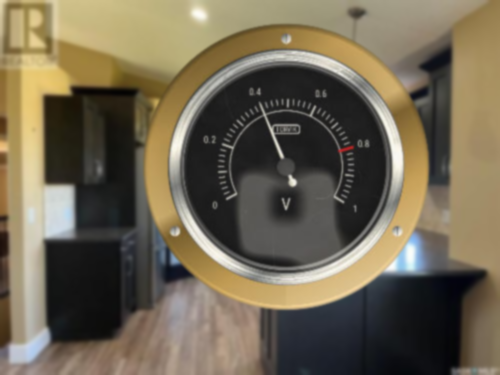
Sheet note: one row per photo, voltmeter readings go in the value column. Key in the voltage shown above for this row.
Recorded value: 0.4 V
